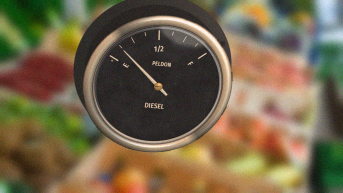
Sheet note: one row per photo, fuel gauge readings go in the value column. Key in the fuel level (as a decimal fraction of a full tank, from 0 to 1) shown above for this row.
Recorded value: 0.125
